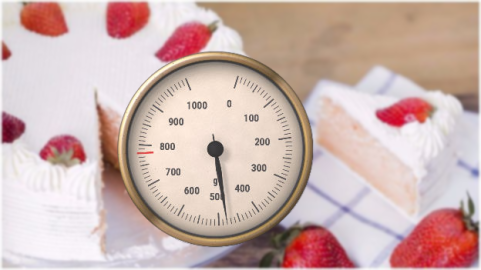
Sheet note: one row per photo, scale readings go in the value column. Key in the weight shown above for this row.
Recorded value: 480 g
